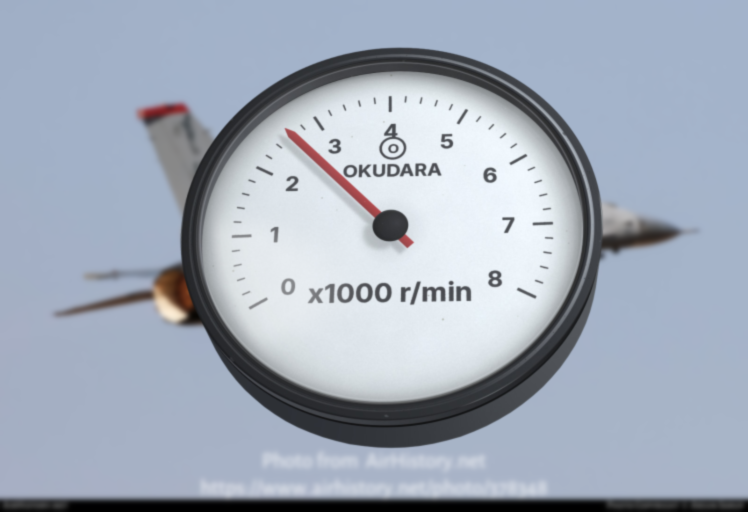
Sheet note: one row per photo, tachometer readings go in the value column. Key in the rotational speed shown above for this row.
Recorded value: 2600 rpm
